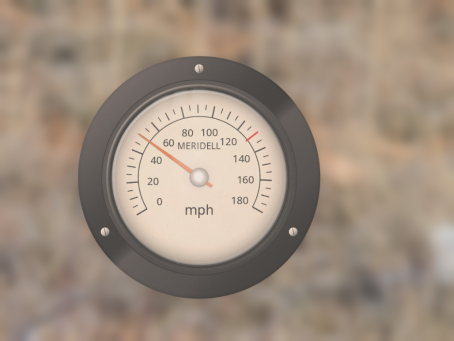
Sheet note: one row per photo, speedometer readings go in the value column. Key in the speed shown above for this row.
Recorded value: 50 mph
